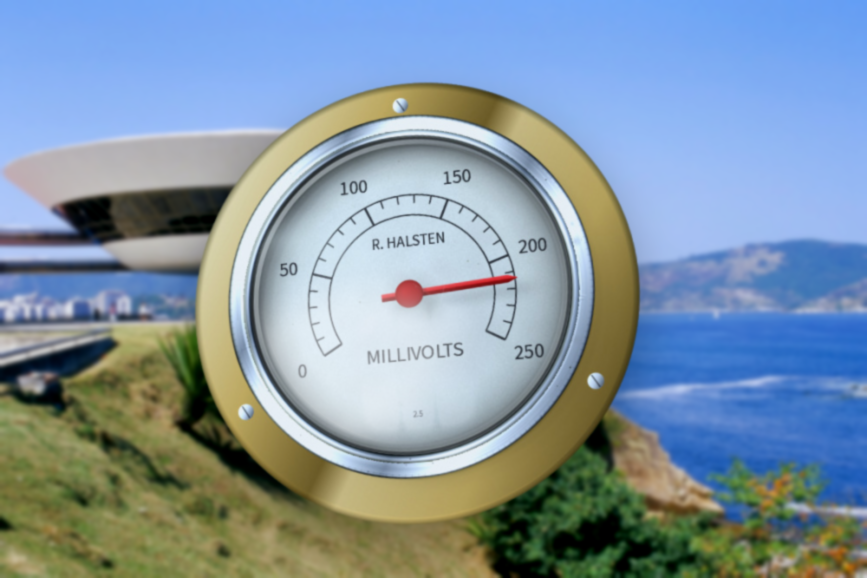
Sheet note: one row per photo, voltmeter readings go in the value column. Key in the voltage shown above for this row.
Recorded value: 215 mV
